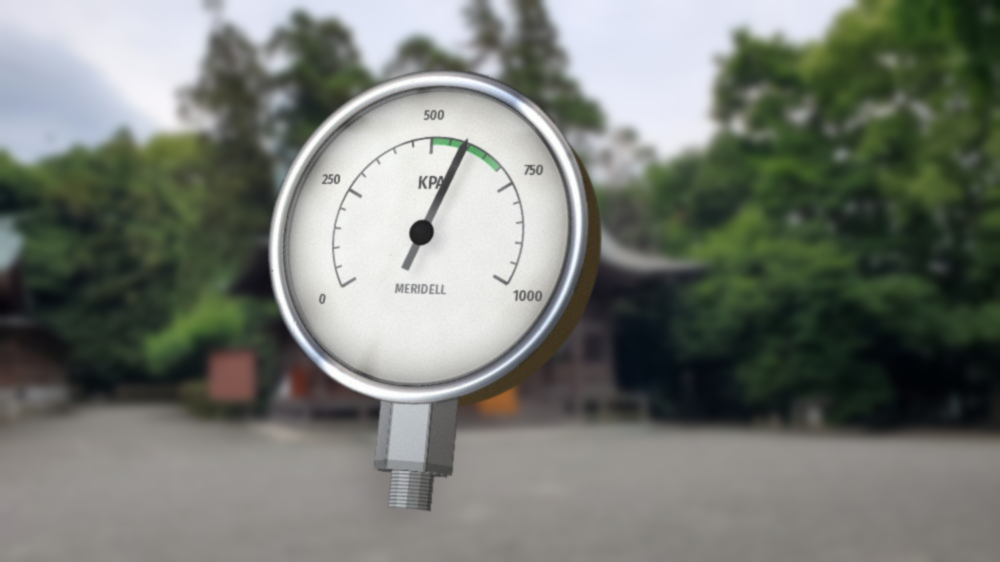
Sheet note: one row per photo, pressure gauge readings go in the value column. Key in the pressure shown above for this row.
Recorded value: 600 kPa
